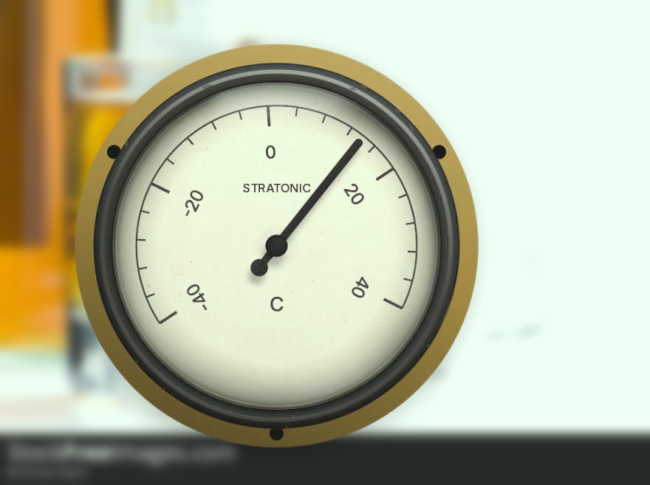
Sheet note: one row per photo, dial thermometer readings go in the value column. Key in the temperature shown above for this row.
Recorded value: 14 °C
